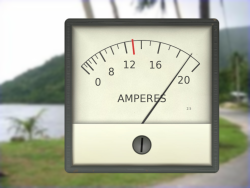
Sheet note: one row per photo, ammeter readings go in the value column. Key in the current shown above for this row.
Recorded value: 19 A
